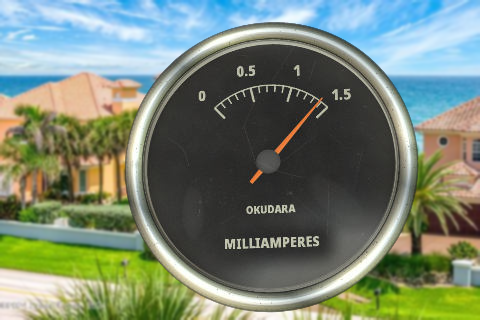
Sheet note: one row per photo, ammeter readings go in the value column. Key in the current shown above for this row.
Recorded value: 1.4 mA
